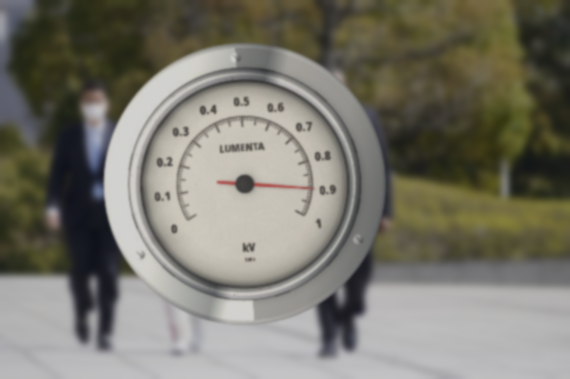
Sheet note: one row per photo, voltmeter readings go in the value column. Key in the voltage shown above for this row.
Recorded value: 0.9 kV
